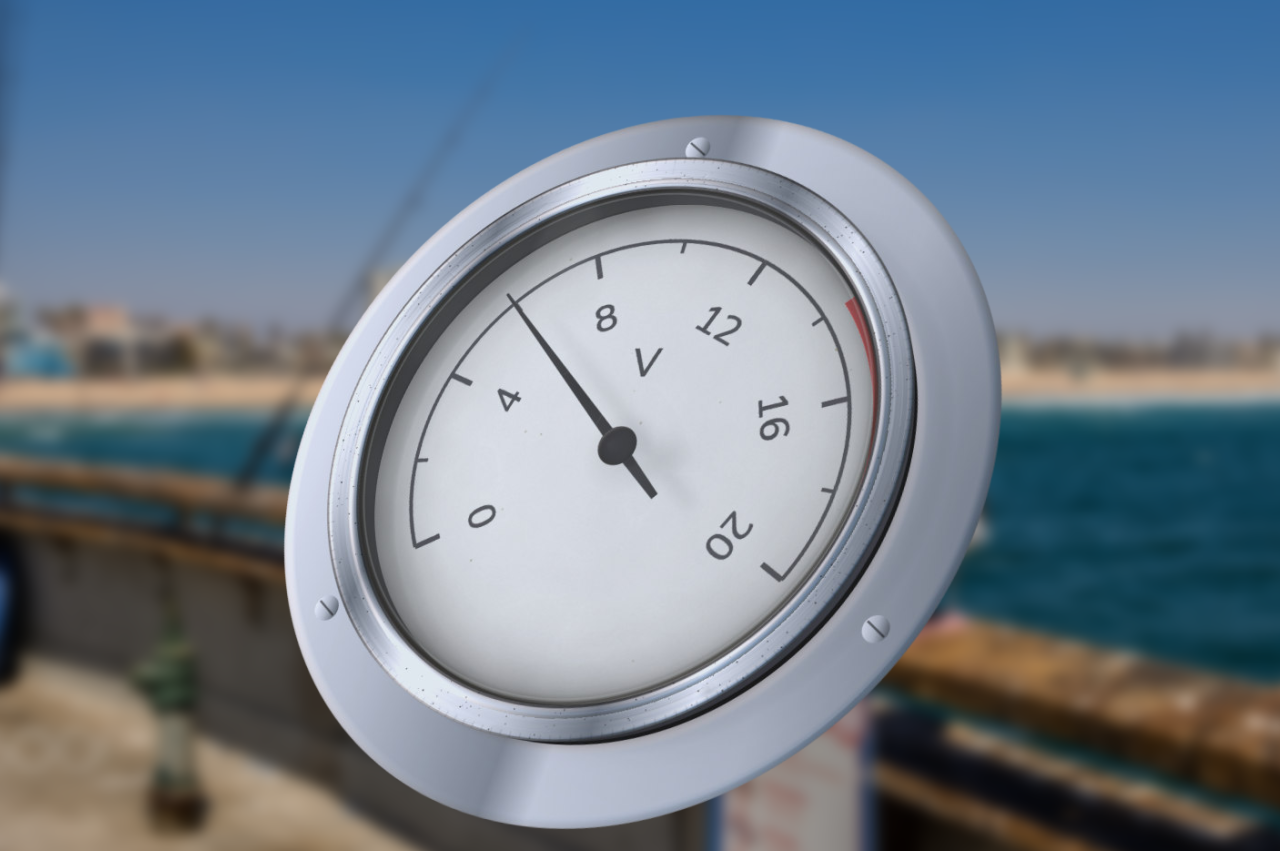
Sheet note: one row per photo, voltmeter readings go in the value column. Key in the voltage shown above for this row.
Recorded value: 6 V
